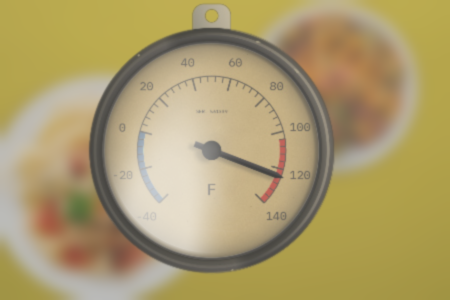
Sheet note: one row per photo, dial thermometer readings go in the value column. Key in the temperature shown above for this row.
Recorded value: 124 °F
